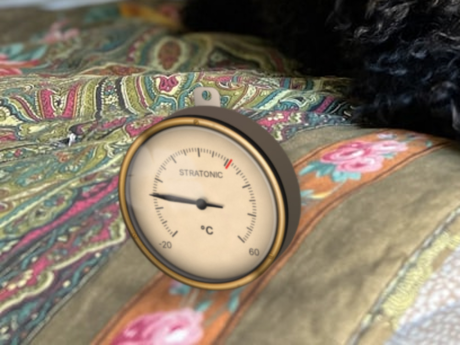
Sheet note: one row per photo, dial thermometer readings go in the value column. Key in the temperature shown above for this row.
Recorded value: -5 °C
